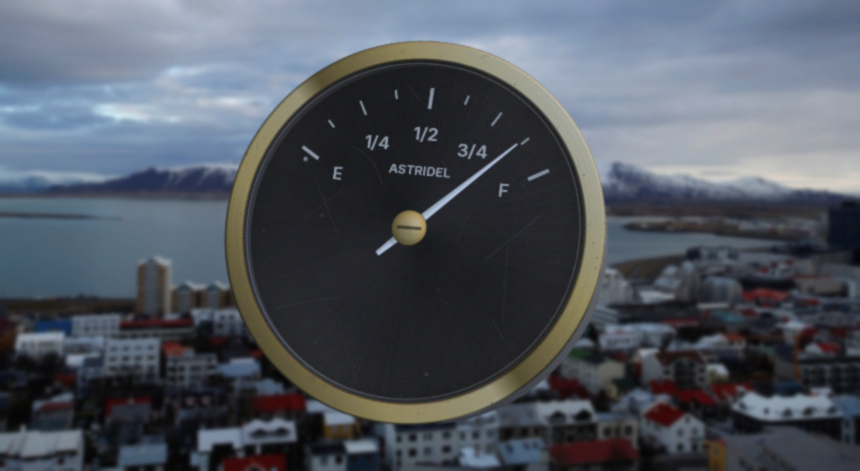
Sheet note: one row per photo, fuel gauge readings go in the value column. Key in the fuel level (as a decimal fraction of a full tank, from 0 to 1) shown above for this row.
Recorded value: 0.875
